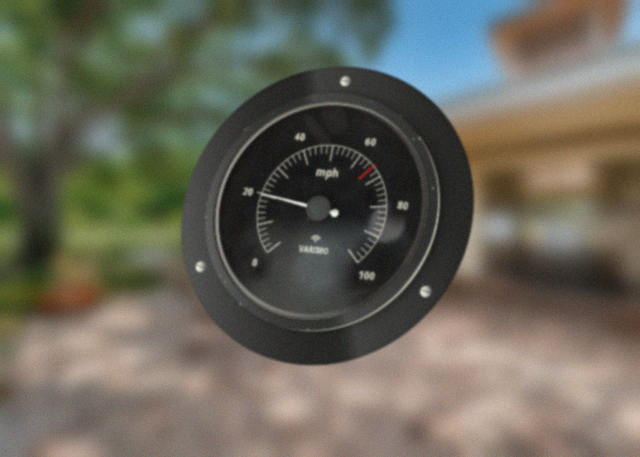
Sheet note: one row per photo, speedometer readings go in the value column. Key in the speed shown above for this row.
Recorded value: 20 mph
